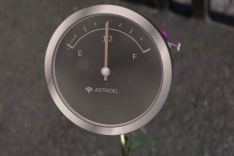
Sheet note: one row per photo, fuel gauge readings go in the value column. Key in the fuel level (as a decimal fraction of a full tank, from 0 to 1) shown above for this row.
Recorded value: 0.5
